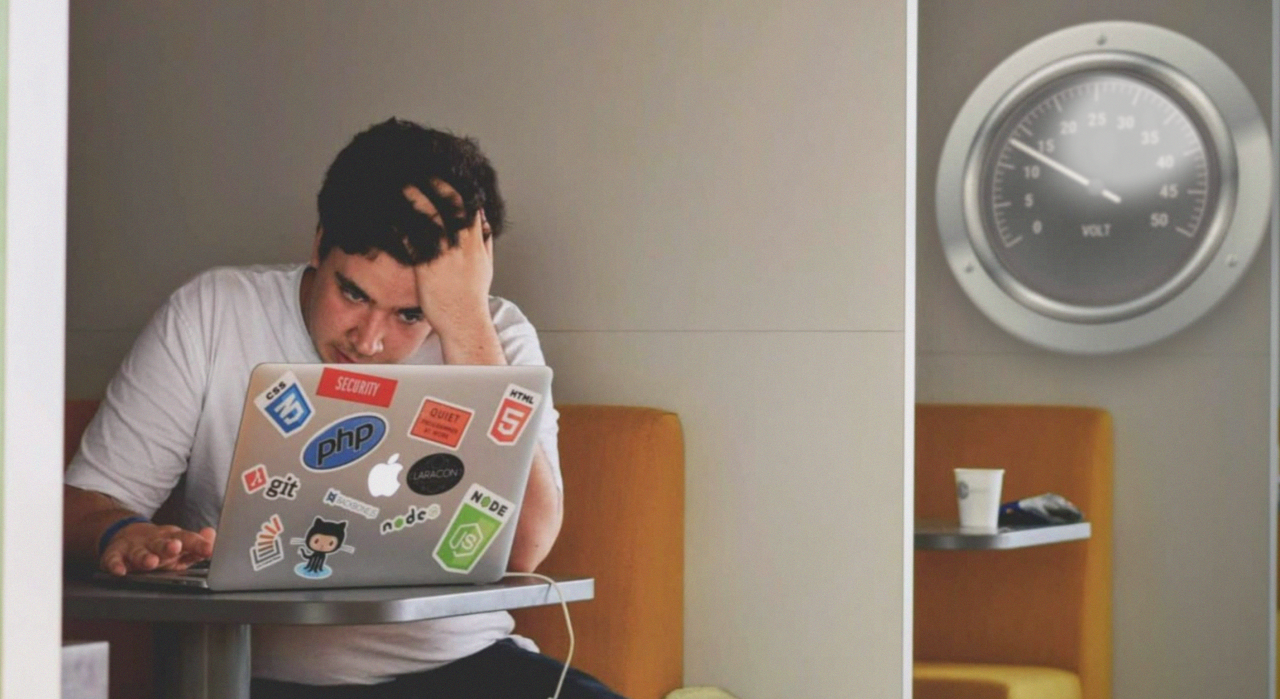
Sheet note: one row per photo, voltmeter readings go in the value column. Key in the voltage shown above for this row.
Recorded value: 13 V
